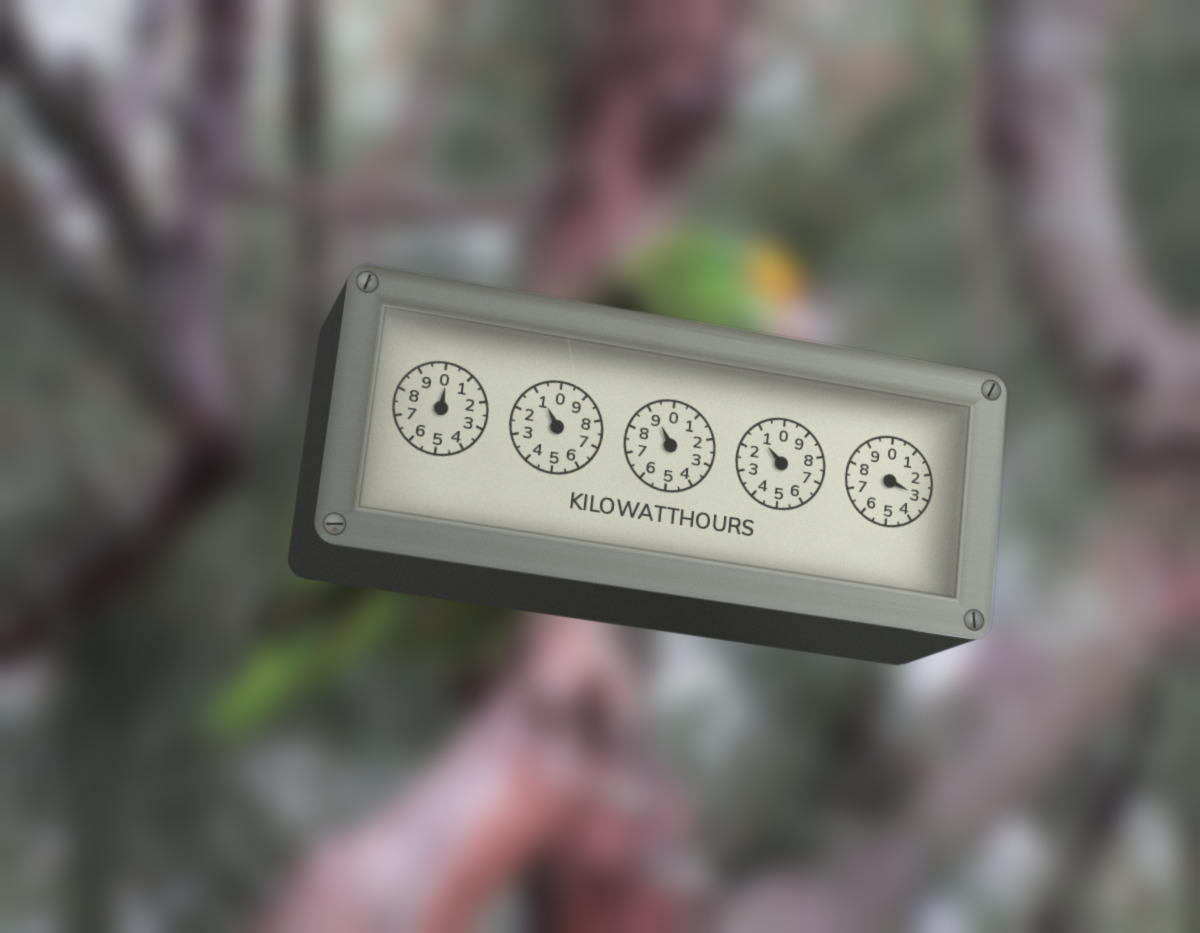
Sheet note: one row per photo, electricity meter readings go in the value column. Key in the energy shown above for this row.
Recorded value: 913 kWh
